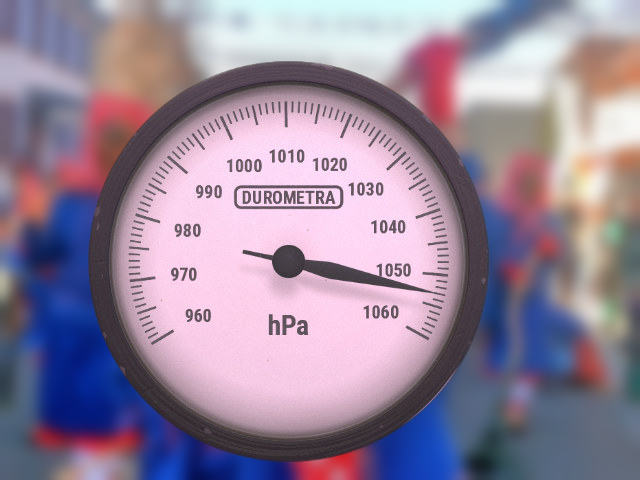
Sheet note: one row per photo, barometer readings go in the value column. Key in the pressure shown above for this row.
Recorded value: 1053 hPa
